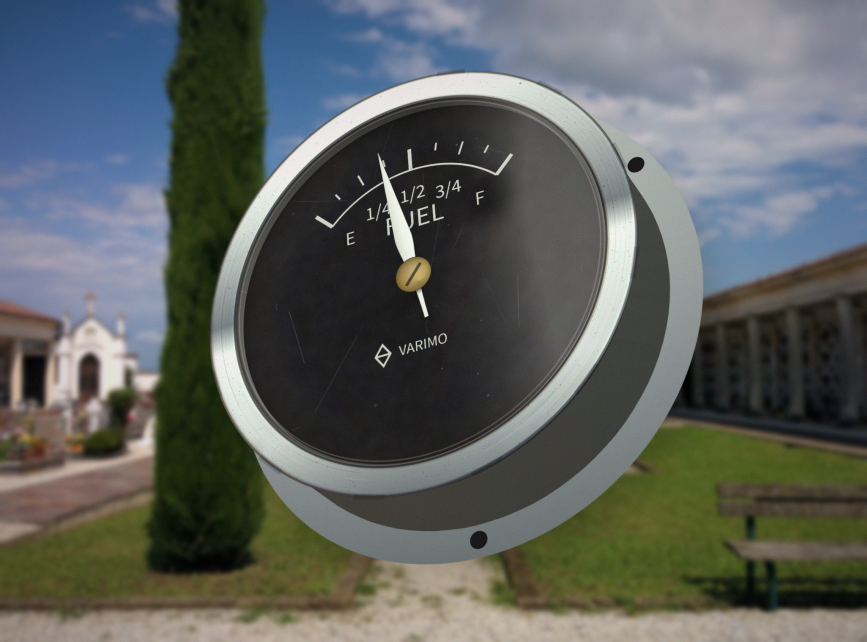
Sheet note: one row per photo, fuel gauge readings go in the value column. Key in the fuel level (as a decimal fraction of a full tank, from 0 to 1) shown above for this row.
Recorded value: 0.375
